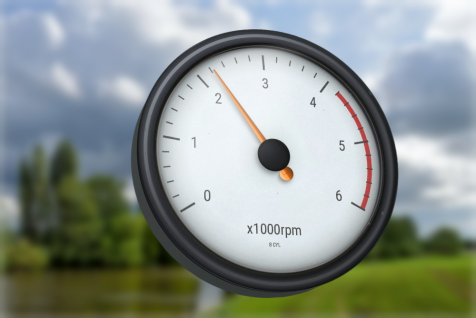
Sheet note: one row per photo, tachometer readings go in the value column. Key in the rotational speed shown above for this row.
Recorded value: 2200 rpm
